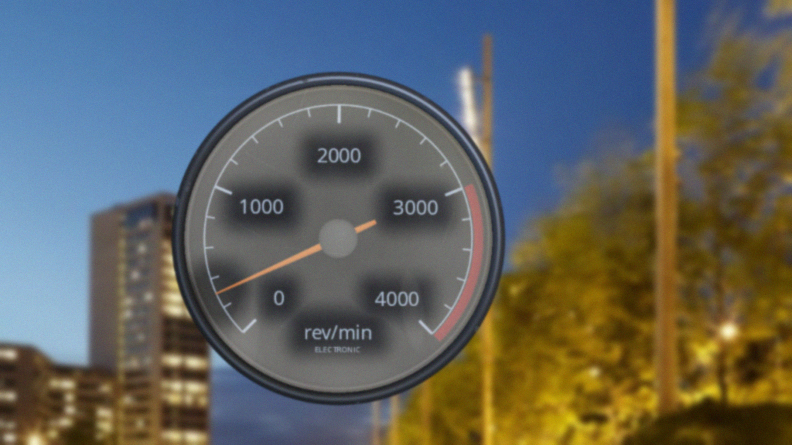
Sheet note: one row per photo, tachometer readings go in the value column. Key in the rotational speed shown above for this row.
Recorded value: 300 rpm
